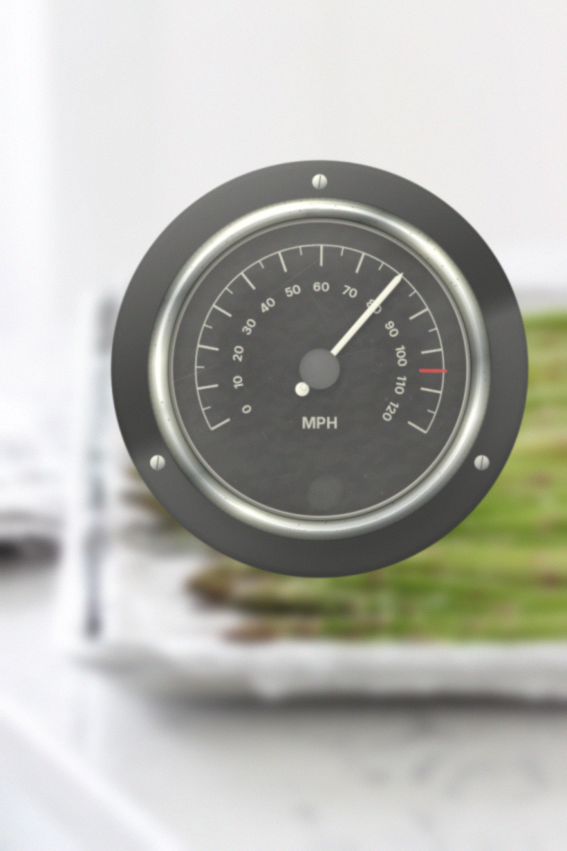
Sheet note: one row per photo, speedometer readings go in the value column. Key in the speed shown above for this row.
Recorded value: 80 mph
